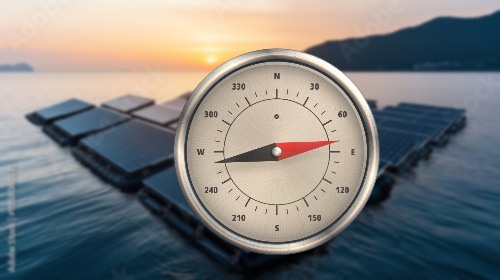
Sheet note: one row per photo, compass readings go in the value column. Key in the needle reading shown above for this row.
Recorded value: 80 °
